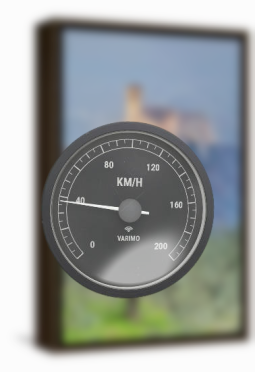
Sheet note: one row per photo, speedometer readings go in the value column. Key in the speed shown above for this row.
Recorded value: 37.5 km/h
